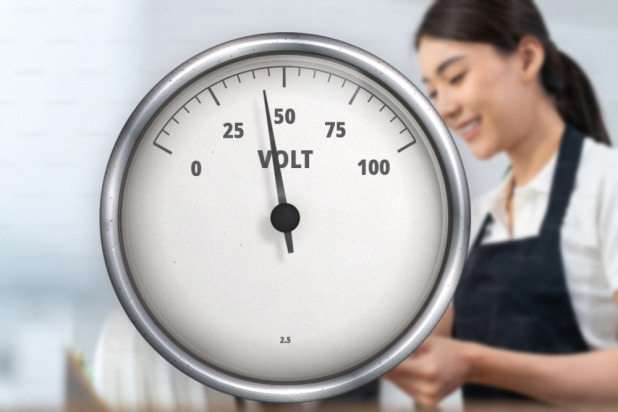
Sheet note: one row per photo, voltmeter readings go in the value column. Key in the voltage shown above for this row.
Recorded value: 42.5 V
